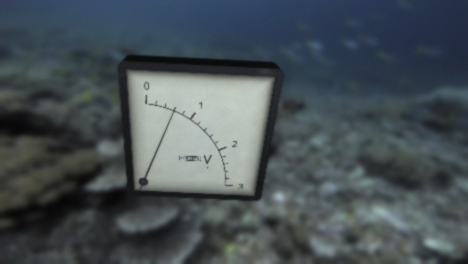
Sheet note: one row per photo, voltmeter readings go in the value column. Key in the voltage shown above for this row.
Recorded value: 0.6 V
